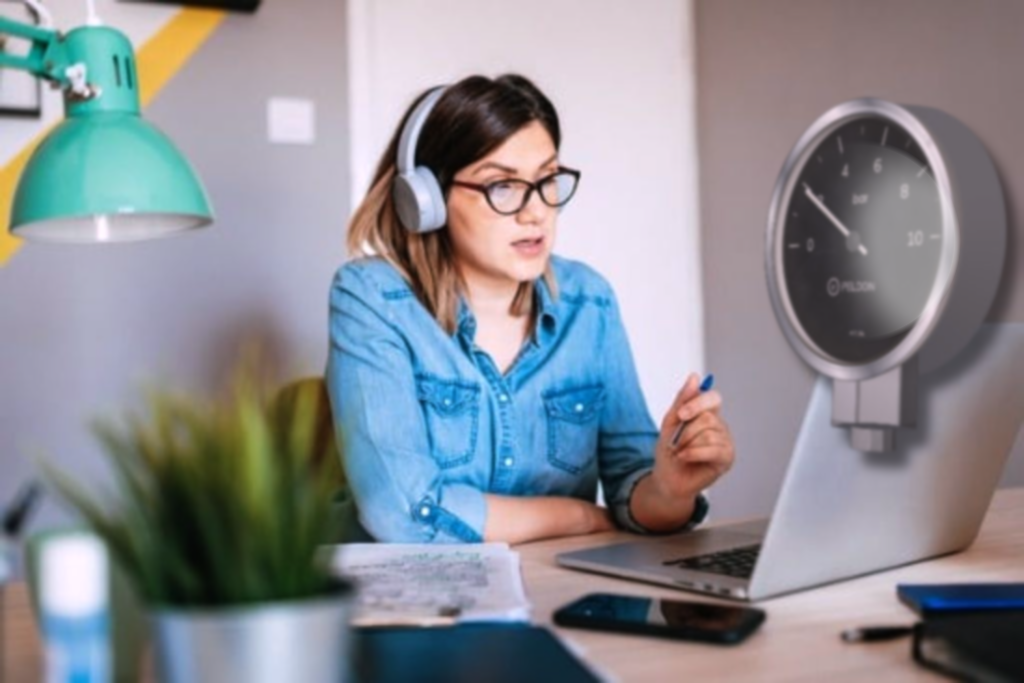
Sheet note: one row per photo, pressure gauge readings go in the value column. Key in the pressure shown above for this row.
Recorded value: 2 bar
